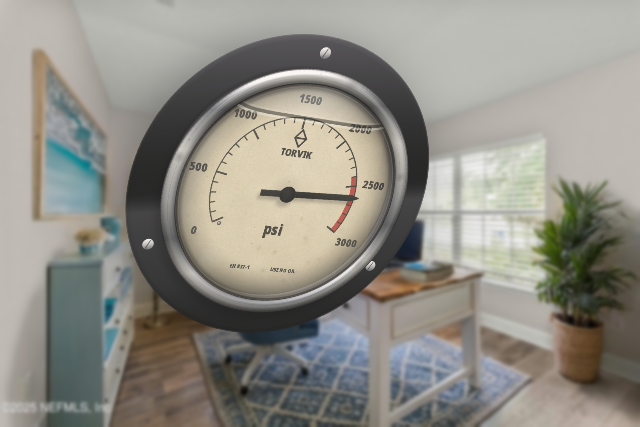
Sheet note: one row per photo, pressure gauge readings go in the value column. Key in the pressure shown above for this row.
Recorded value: 2600 psi
